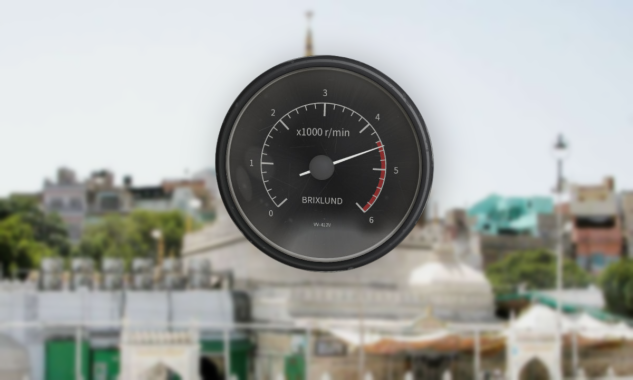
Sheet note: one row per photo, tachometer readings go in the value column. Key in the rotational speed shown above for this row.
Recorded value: 4500 rpm
